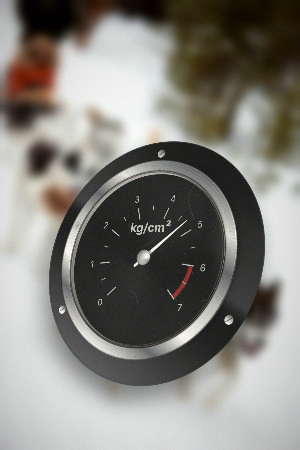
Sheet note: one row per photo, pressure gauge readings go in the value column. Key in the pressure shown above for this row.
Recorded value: 4.75 kg/cm²
